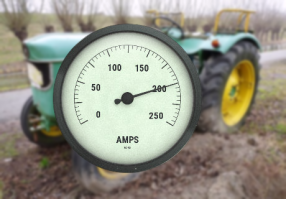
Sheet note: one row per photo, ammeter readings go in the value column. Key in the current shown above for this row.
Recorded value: 200 A
